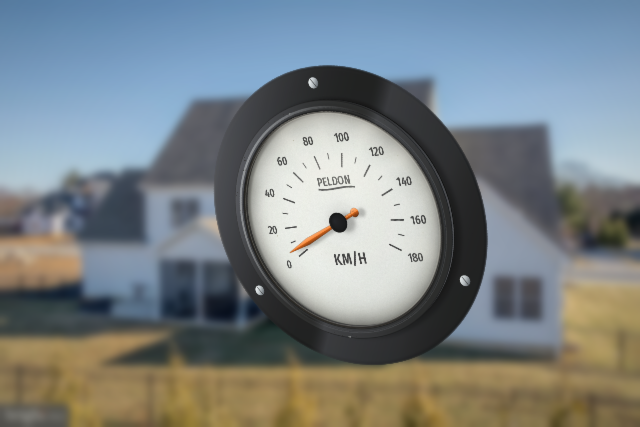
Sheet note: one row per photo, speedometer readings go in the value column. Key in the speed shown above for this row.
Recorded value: 5 km/h
